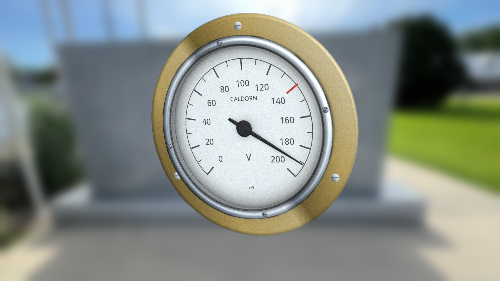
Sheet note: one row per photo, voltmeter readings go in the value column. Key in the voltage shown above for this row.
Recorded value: 190 V
